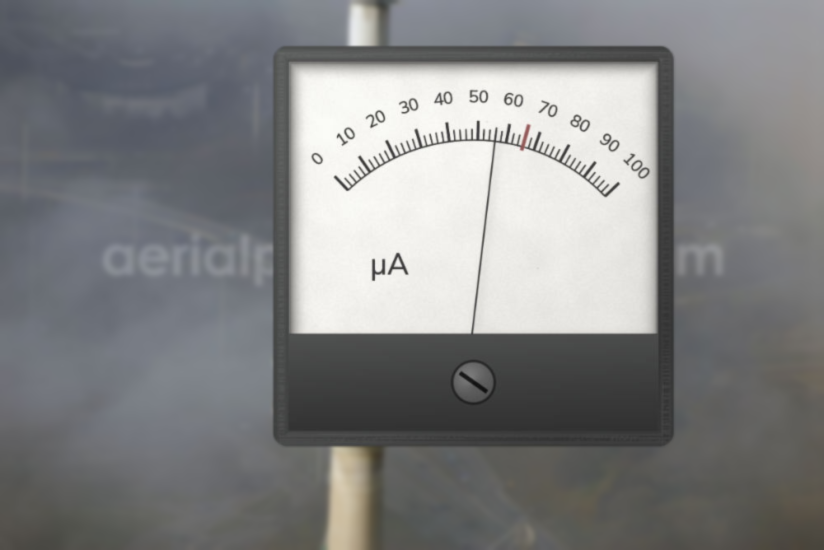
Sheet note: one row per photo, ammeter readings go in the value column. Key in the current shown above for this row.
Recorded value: 56 µA
